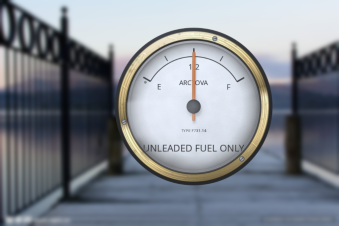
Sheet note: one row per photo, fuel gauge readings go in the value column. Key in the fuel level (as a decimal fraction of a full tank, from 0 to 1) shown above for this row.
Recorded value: 0.5
